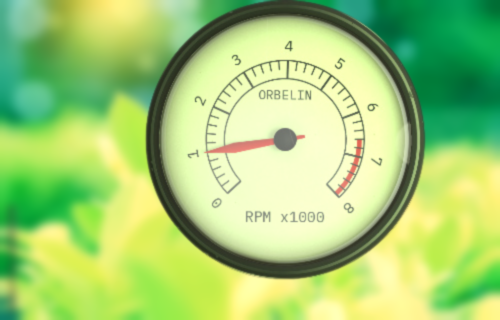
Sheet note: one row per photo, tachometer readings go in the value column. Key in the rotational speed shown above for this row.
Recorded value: 1000 rpm
